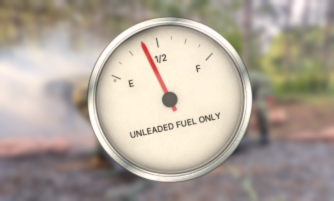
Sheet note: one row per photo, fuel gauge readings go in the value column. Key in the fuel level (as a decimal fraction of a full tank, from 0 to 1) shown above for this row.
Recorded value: 0.375
